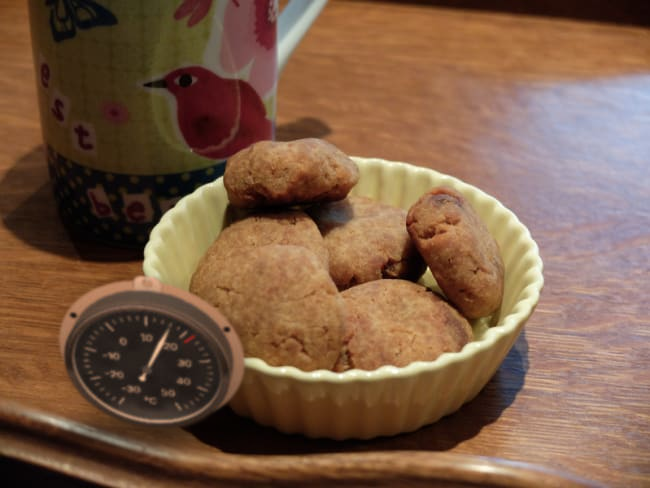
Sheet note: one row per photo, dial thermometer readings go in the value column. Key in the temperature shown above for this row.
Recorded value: 16 °C
